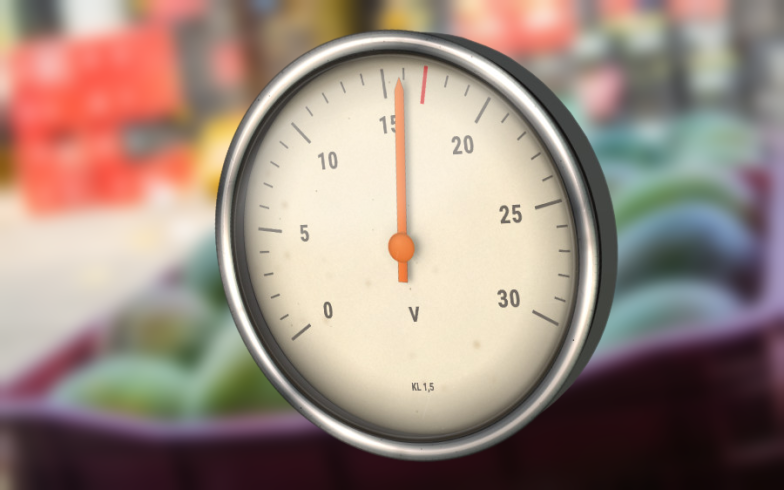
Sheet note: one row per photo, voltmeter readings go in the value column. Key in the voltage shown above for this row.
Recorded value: 16 V
